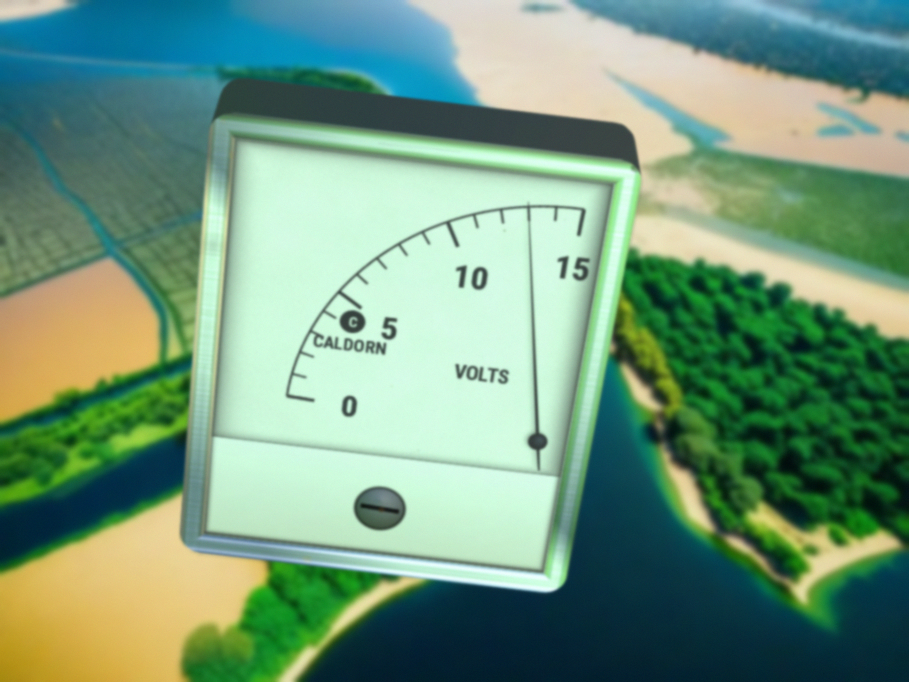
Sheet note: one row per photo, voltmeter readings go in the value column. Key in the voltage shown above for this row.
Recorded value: 13 V
